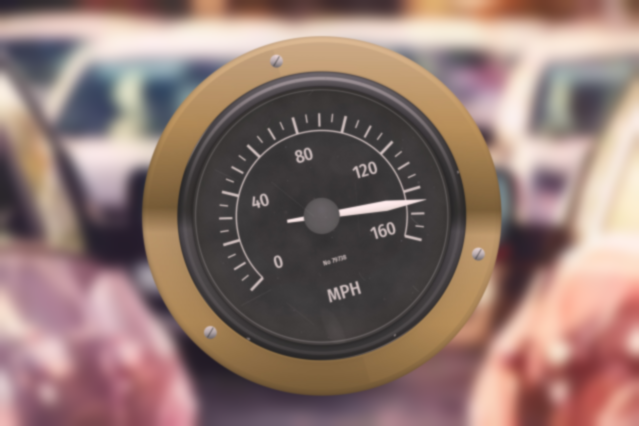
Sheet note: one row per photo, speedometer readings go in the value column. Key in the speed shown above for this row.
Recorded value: 145 mph
